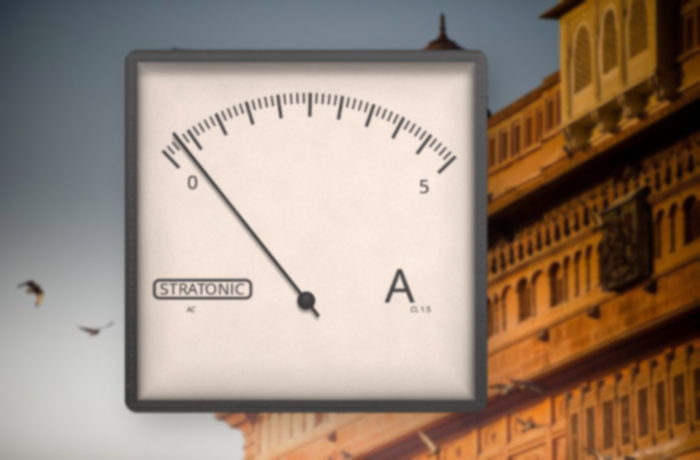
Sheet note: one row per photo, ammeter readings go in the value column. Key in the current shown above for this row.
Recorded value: 0.3 A
